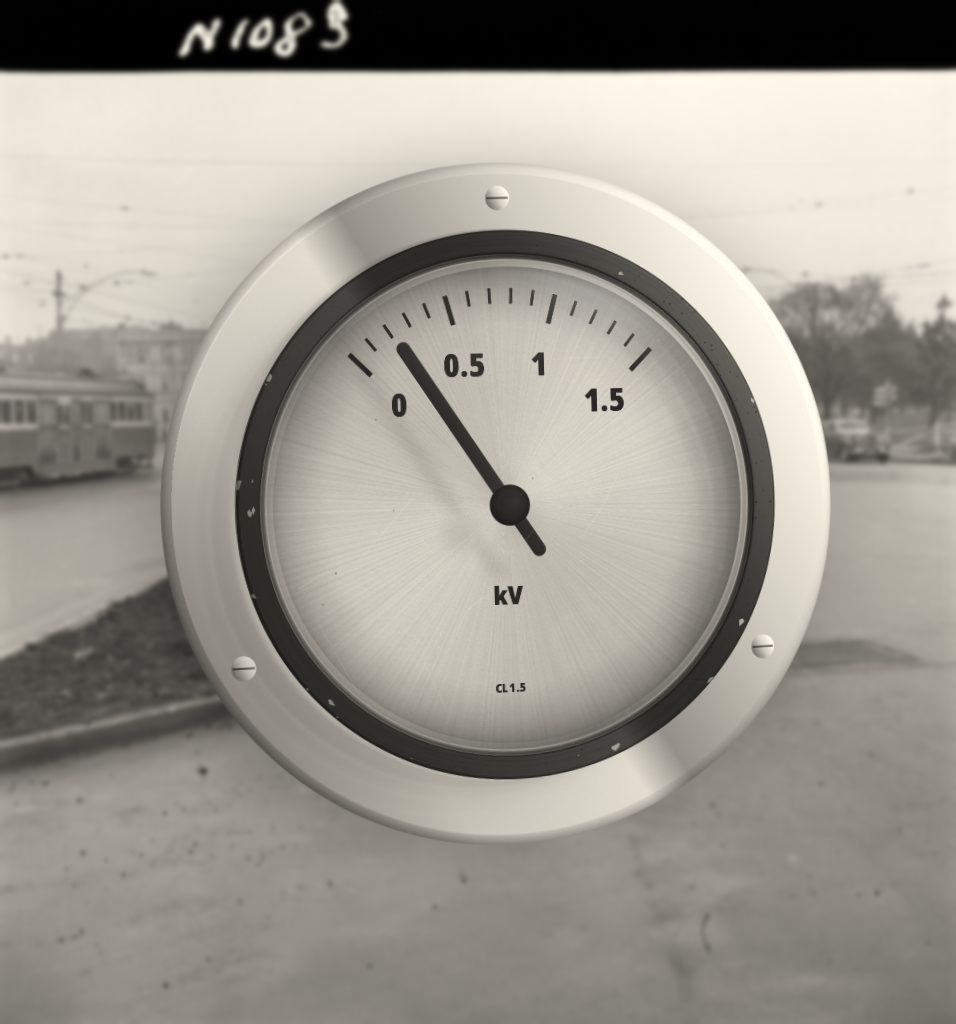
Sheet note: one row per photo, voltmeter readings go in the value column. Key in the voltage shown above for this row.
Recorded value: 0.2 kV
